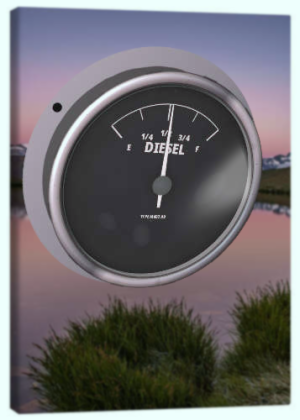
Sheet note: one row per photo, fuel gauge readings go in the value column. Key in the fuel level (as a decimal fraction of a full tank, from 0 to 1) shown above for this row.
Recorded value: 0.5
